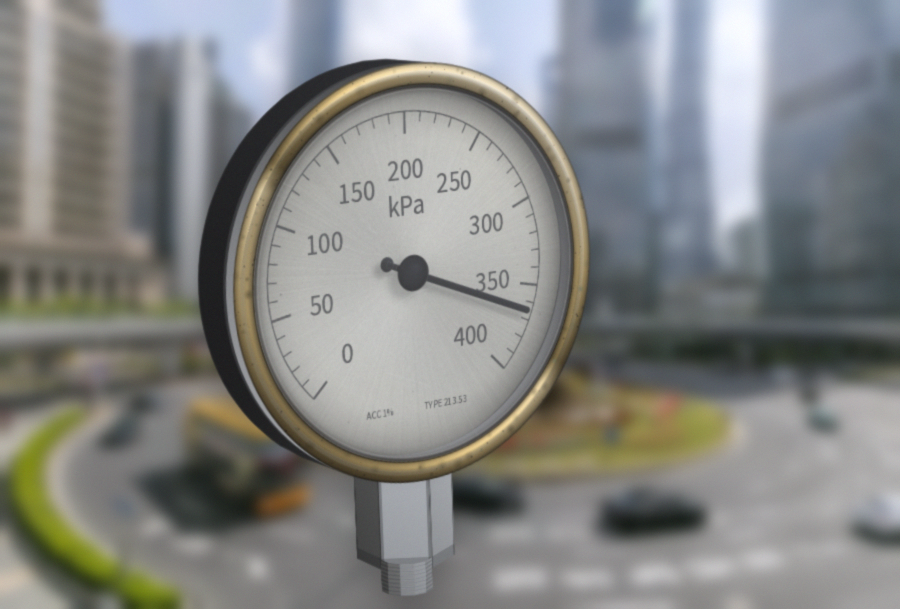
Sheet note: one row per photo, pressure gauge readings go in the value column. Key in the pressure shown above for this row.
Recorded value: 365 kPa
